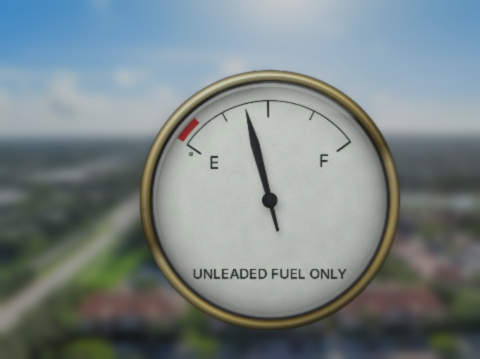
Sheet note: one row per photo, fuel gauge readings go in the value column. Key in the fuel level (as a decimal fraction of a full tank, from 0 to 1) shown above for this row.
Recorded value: 0.375
